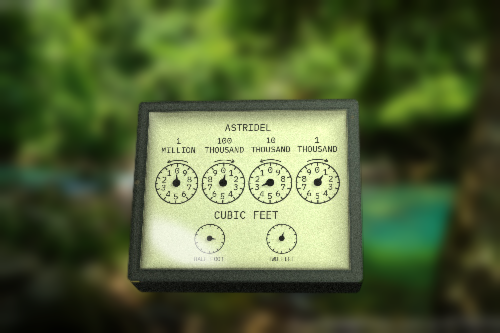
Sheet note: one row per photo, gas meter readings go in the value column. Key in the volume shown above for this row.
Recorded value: 3100 ft³
